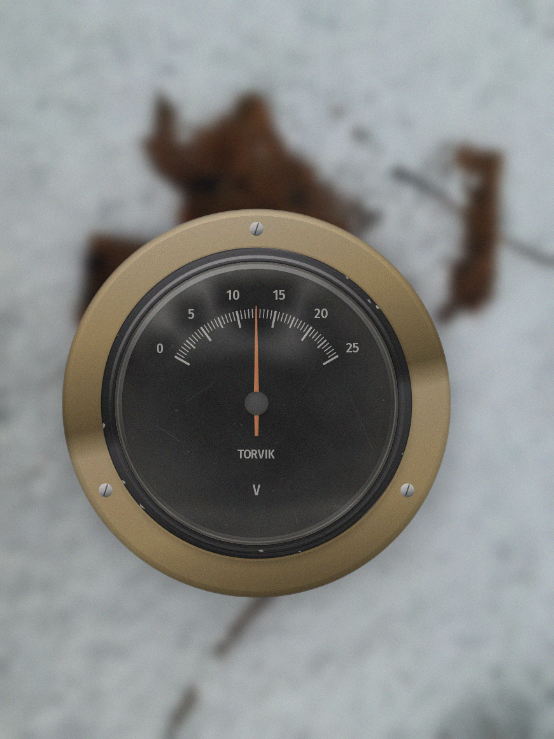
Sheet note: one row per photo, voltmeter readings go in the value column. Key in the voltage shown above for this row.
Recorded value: 12.5 V
